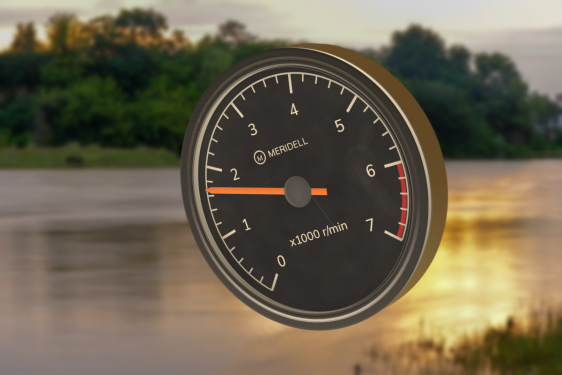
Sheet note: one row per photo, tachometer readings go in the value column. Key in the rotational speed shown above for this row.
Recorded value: 1700 rpm
